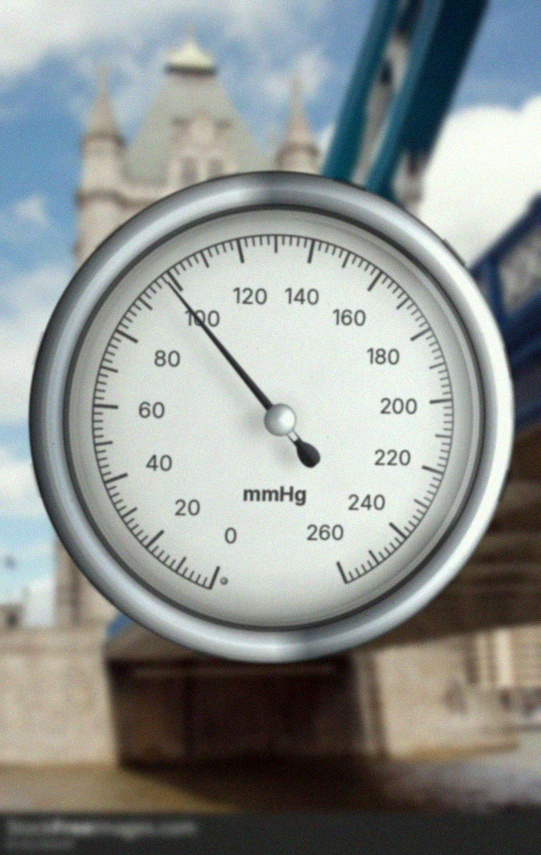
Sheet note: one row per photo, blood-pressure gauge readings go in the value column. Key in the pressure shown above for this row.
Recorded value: 98 mmHg
